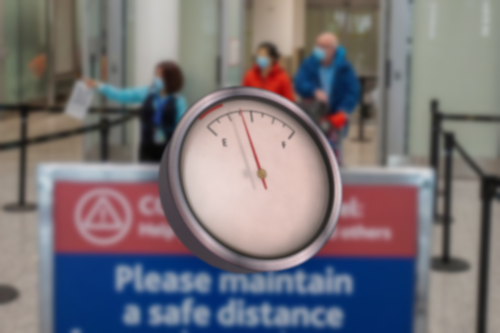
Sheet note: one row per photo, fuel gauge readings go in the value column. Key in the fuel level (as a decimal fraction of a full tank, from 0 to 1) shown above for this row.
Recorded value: 0.375
